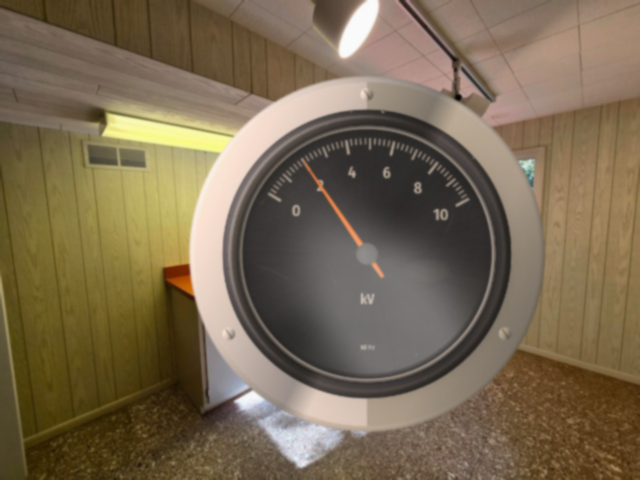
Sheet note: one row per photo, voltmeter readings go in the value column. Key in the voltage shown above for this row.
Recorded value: 2 kV
